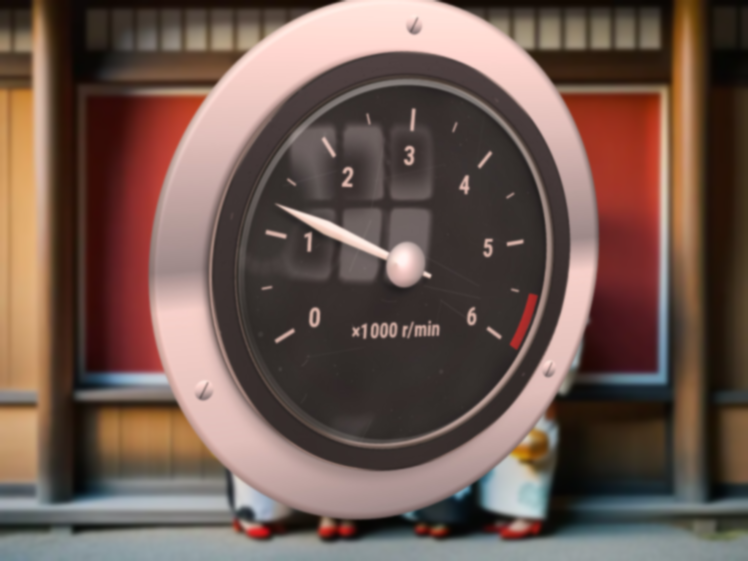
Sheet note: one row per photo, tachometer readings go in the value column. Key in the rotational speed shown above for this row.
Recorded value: 1250 rpm
